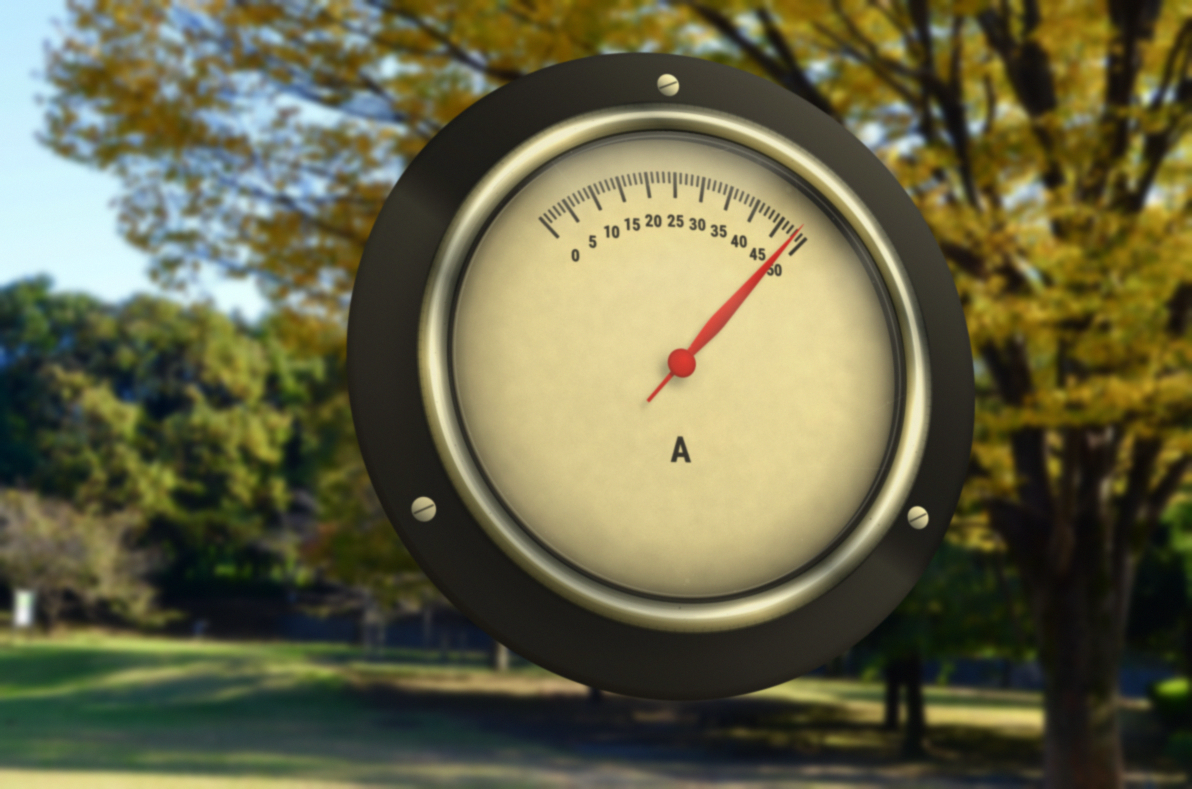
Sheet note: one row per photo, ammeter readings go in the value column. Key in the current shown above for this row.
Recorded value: 48 A
